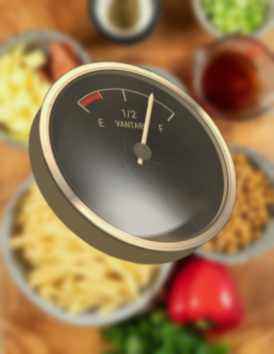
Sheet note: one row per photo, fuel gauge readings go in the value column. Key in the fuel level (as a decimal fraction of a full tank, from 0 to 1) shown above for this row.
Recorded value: 0.75
